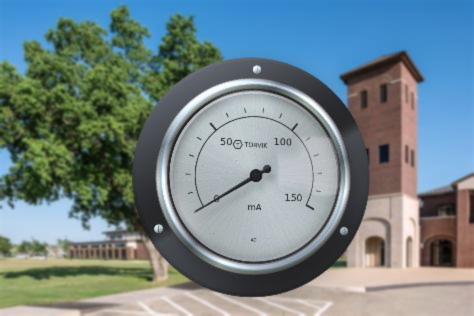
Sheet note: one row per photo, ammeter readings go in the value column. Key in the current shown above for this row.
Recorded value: 0 mA
